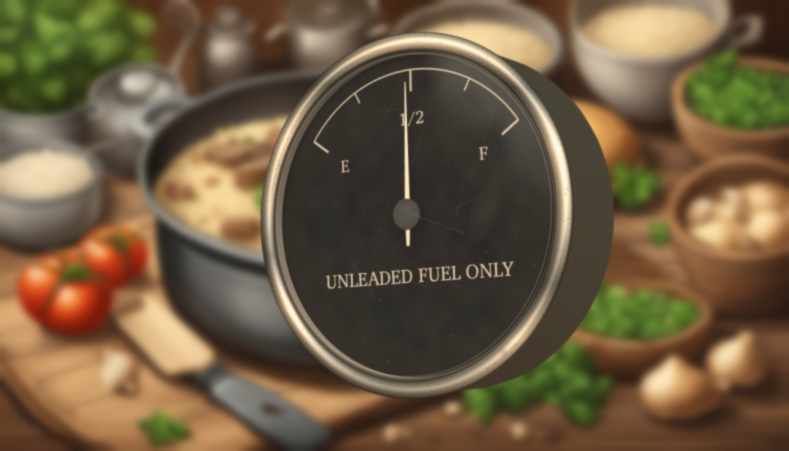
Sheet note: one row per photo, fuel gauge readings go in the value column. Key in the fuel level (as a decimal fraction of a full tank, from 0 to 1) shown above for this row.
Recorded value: 0.5
